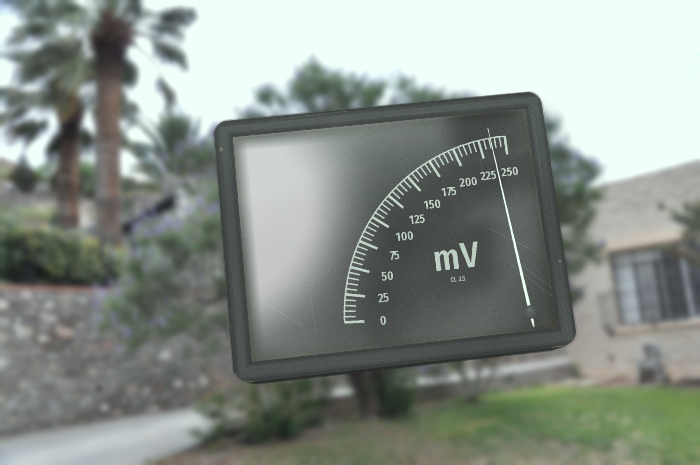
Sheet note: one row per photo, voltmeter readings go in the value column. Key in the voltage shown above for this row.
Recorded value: 235 mV
